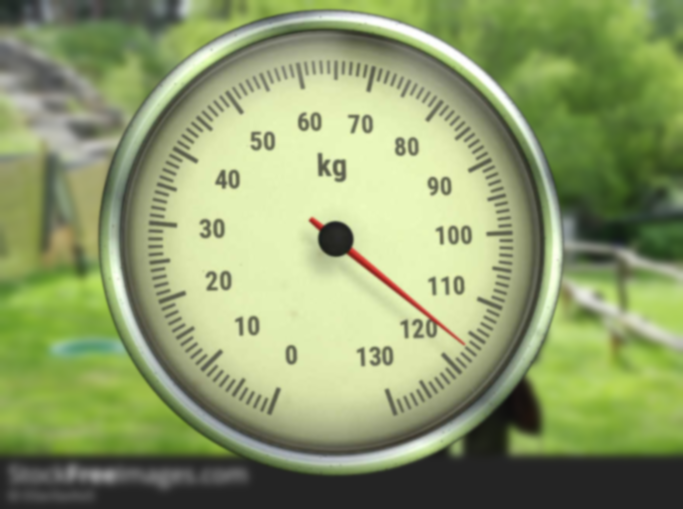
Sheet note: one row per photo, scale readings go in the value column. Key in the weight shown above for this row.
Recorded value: 117 kg
